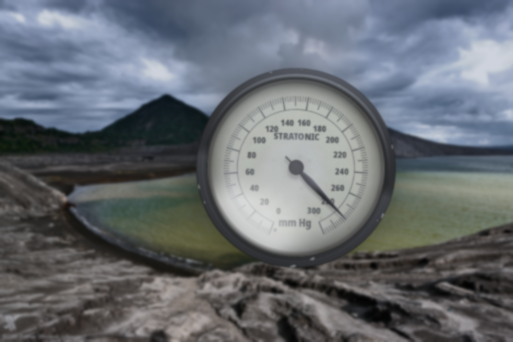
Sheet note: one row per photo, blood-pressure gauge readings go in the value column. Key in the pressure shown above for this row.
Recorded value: 280 mmHg
